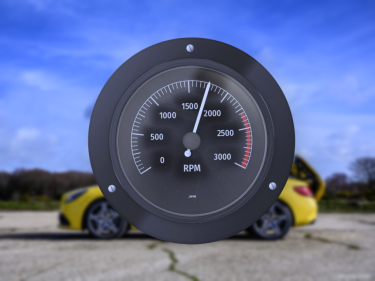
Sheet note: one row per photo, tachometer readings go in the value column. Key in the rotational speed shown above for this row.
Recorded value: 1750 rpm
